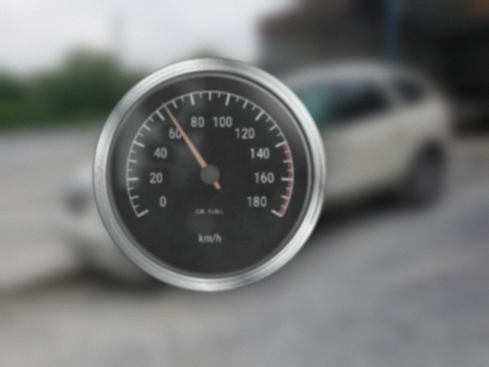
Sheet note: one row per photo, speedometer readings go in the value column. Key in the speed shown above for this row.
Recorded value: 65 km/h
